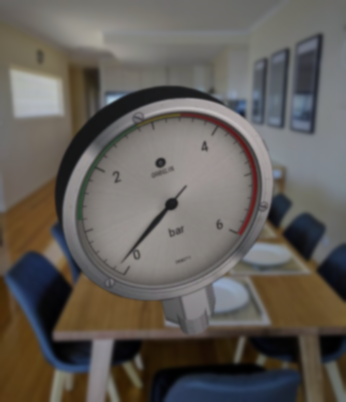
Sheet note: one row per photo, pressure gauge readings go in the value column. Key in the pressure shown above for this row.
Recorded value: 0.2 bar
